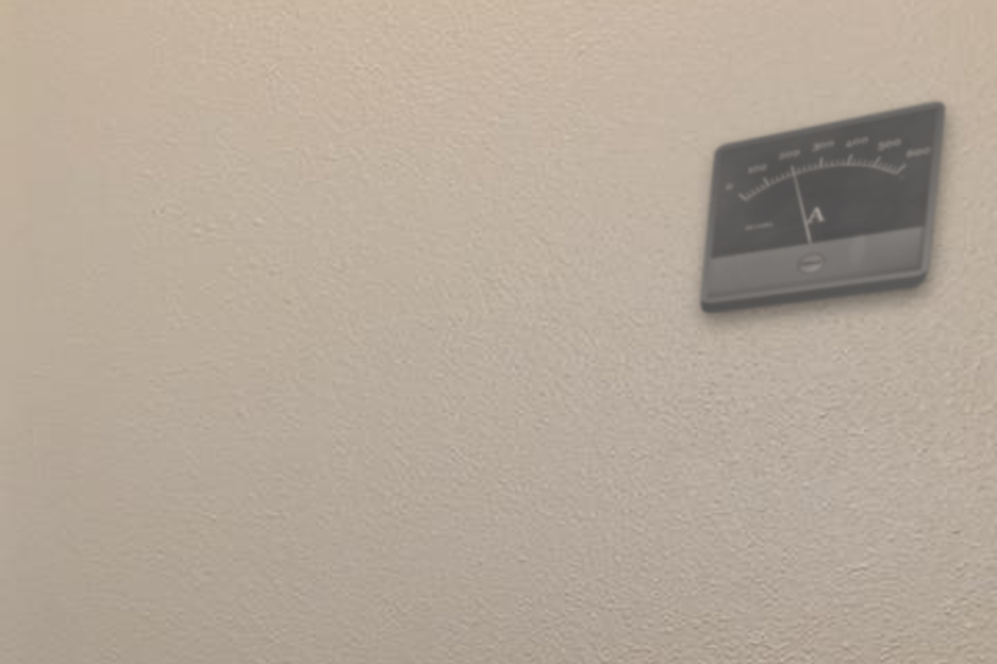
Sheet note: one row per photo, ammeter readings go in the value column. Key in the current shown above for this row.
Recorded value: 200 A
